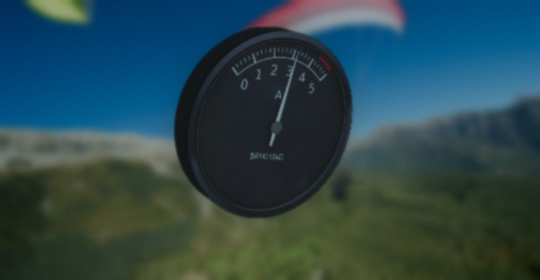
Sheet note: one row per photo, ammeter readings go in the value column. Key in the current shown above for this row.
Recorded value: 3 A
